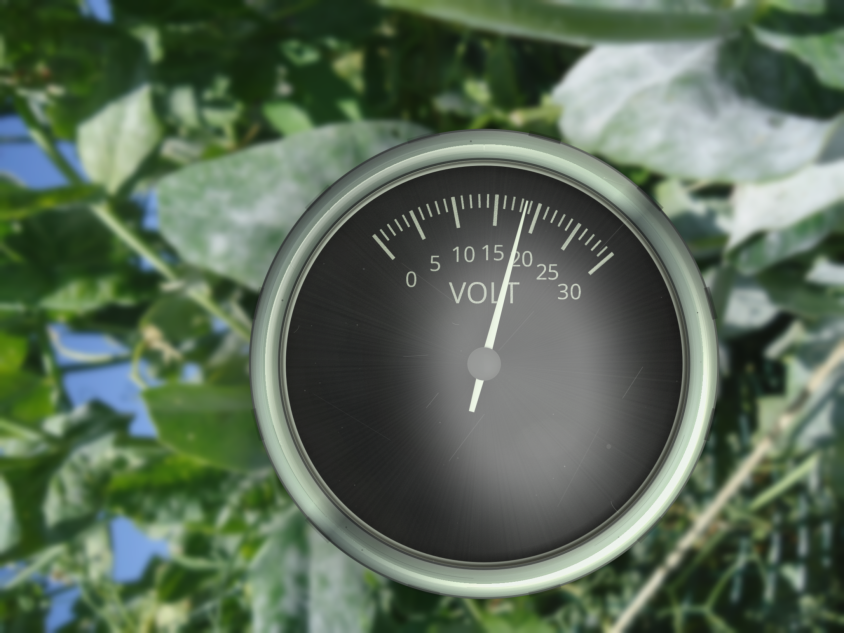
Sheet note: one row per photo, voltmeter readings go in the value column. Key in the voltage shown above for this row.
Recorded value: 18.5 V
